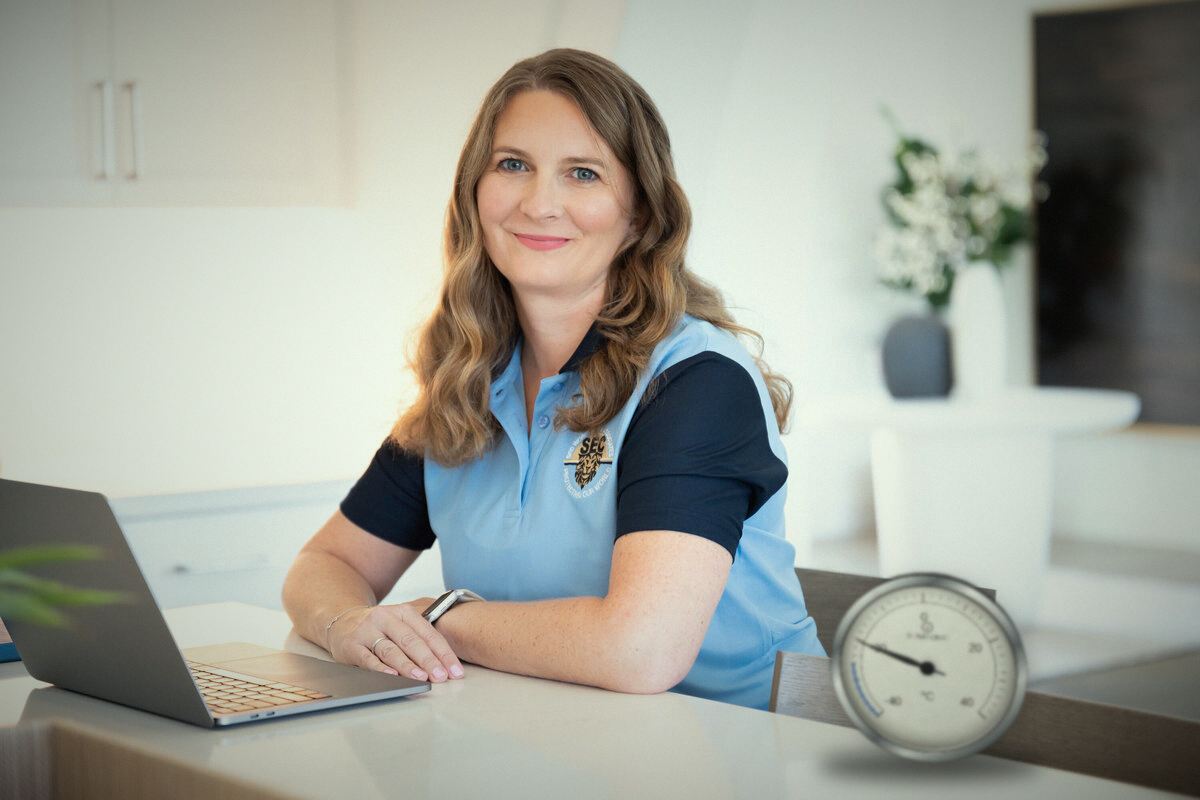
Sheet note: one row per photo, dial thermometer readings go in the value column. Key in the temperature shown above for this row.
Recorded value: -20 °C
